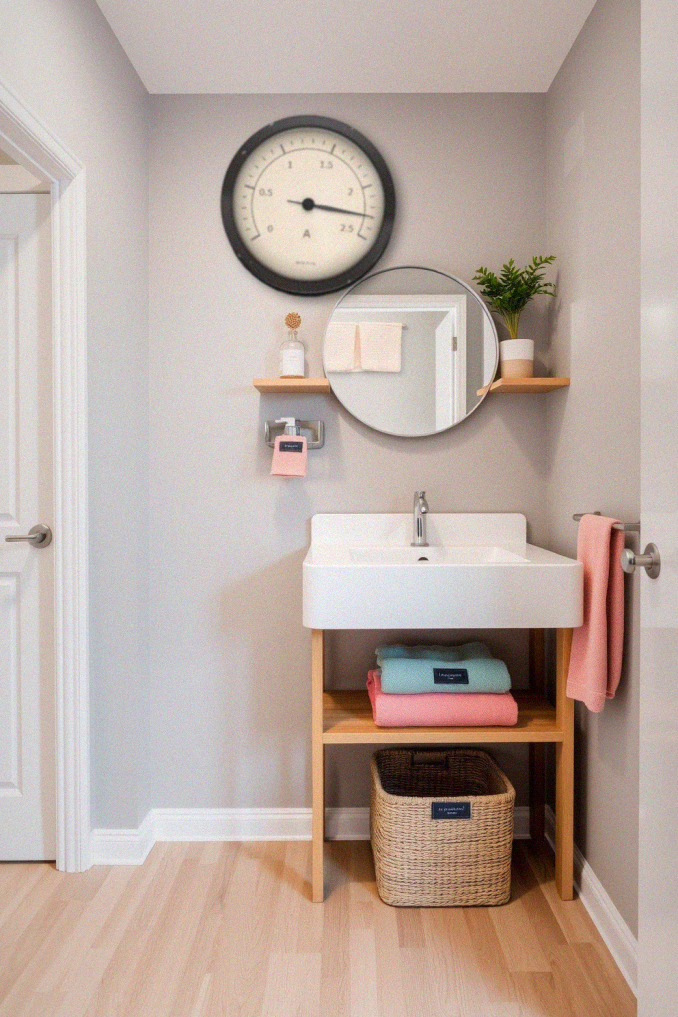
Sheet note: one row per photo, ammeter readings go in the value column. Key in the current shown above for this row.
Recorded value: 2.3 A
